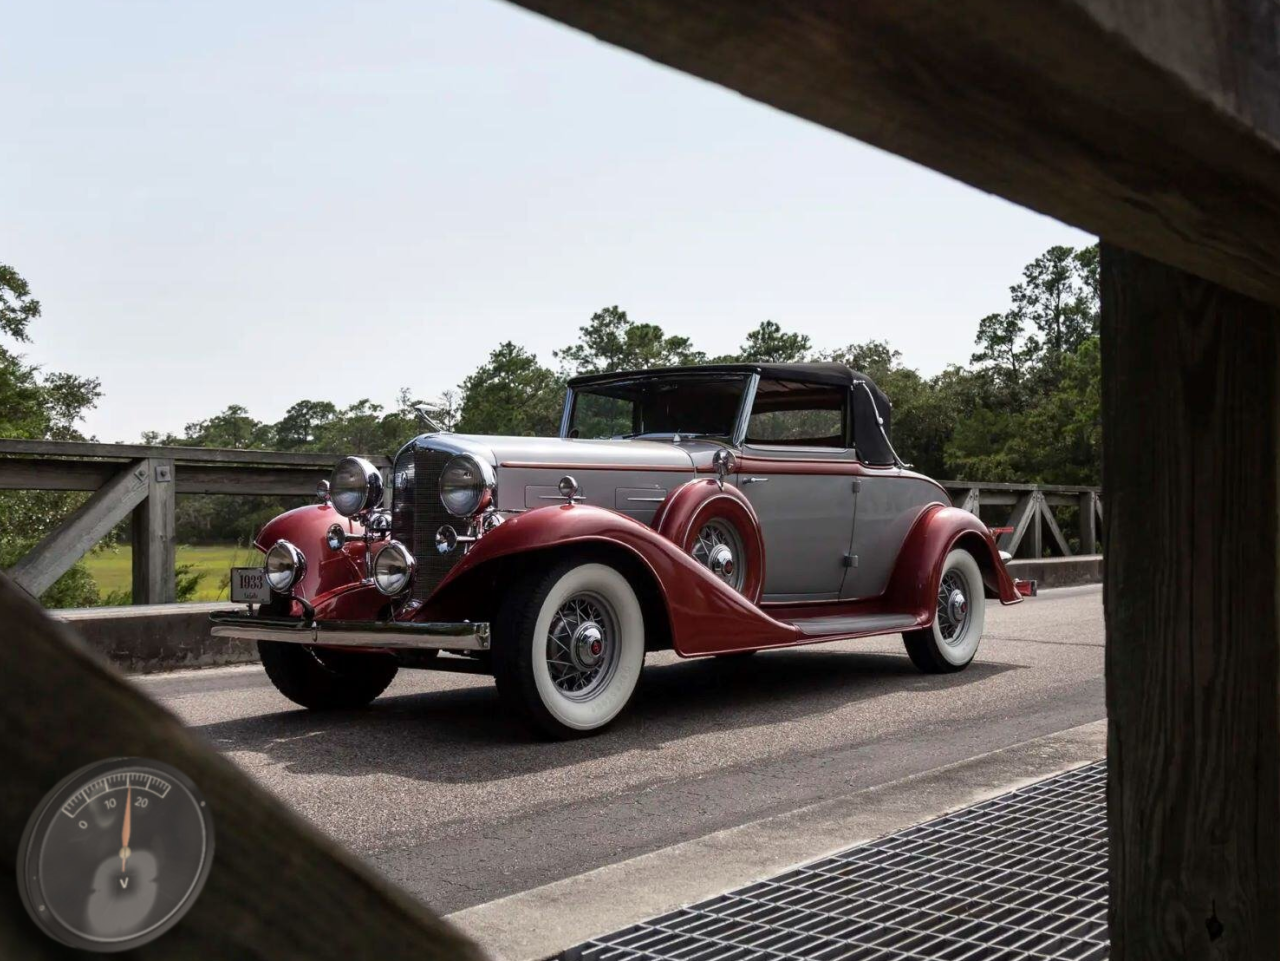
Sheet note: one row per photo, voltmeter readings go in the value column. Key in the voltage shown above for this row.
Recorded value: 15 V
